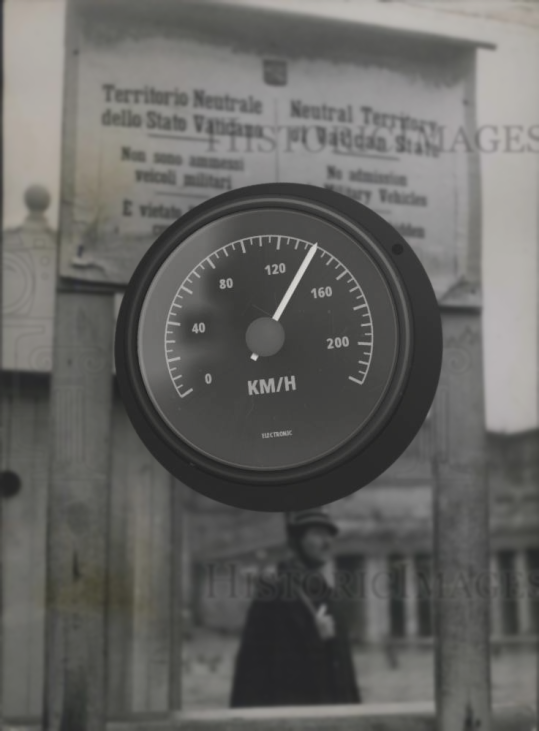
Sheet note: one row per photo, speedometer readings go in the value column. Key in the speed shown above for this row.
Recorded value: 140 km/h
